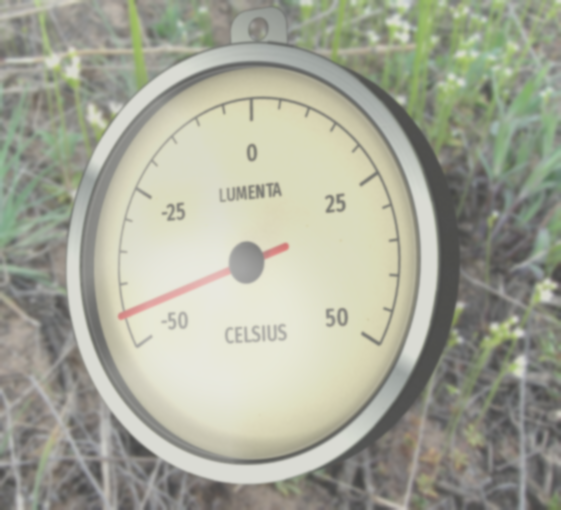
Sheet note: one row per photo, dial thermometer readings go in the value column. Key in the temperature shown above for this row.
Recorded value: -45 °C
